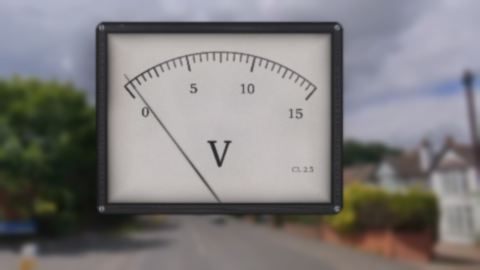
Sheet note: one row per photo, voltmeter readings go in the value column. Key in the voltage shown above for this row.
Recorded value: 0.5 V
